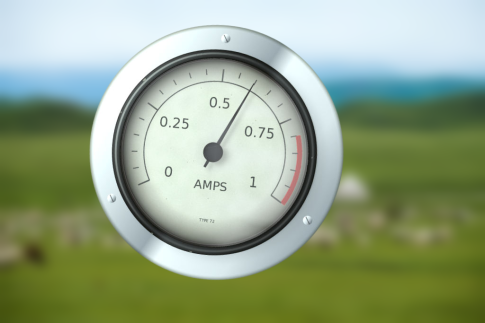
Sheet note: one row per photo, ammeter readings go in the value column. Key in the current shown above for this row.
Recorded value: 0.6 A
